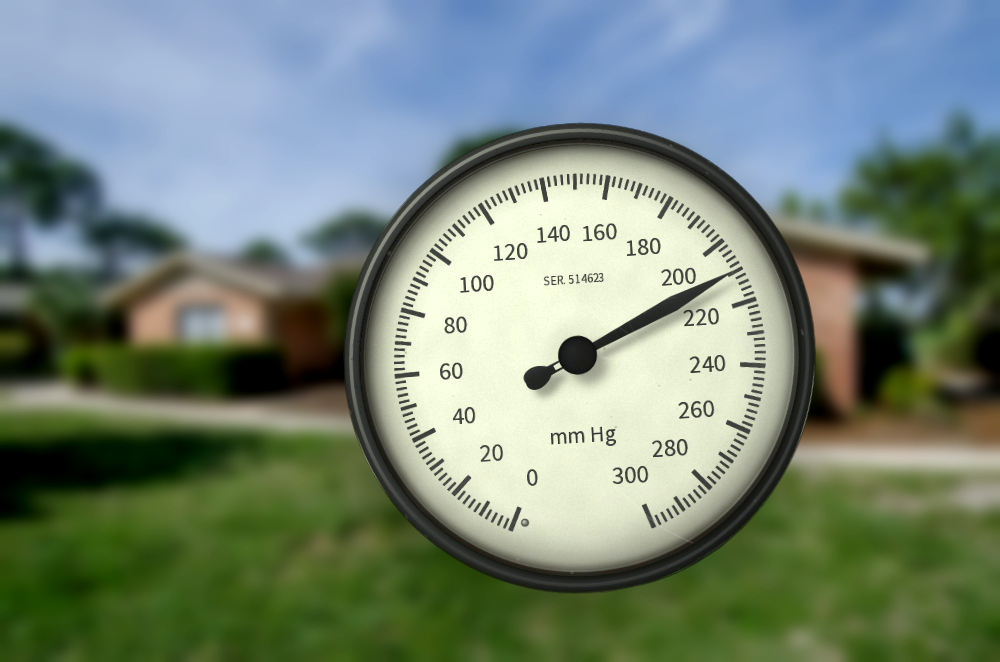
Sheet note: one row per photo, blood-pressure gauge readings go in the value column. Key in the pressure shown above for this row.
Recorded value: 210 mmHg
